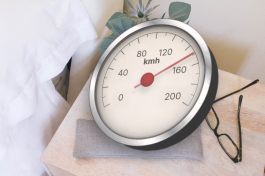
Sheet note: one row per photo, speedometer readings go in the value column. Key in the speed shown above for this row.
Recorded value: 150 km/h
